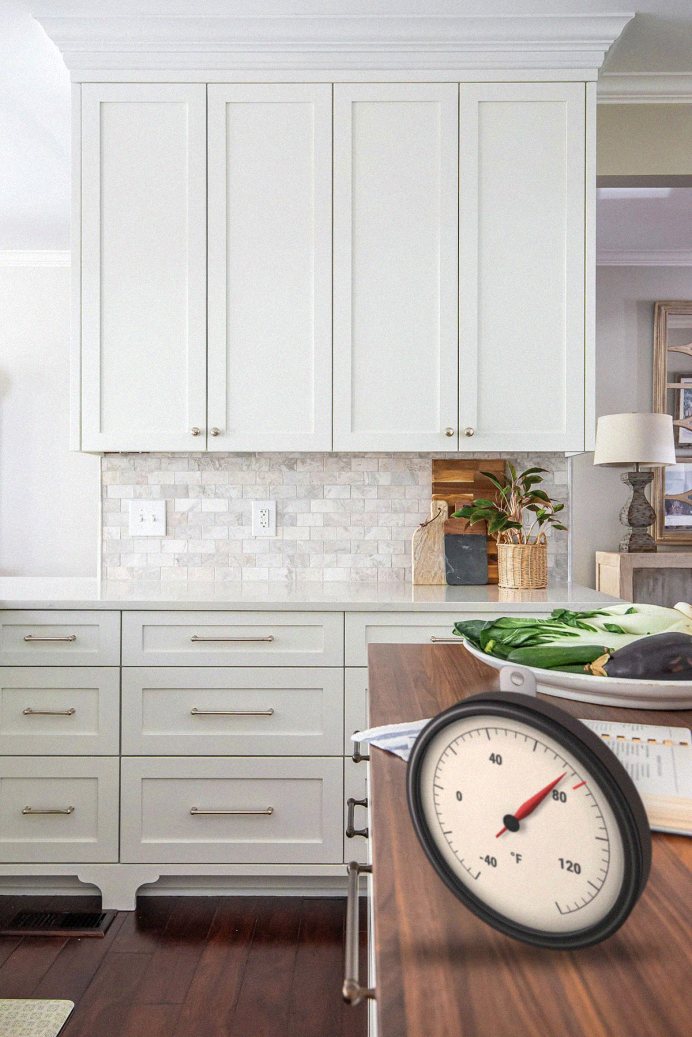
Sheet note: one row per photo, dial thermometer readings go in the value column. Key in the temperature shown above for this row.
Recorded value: 74 °F
